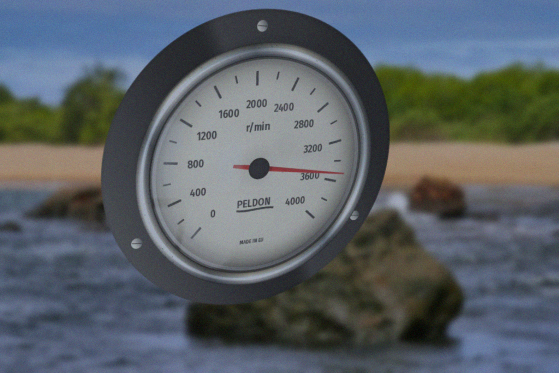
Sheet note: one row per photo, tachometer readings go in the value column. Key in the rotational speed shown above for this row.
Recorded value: 3500 rpm
